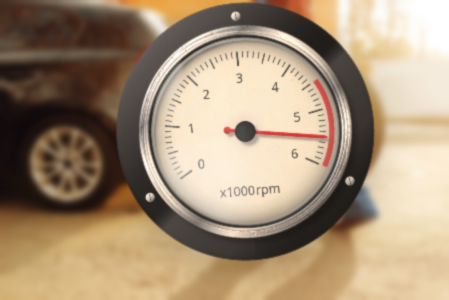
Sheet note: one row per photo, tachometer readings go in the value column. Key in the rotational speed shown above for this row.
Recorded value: 5500 rpm
